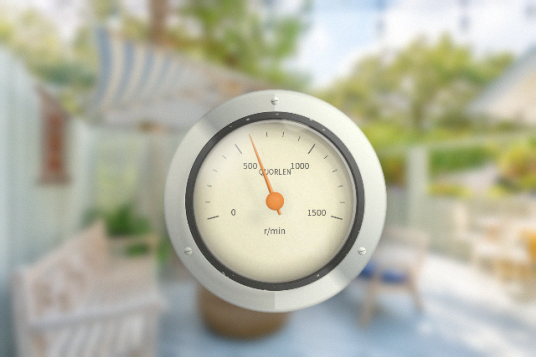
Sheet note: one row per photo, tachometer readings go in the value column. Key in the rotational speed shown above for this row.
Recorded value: 600 rpm
